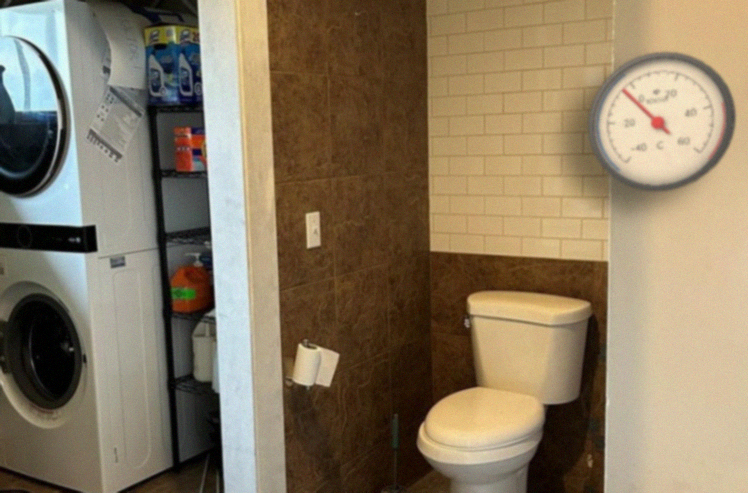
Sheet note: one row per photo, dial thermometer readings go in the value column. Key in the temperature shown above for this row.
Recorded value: -4 °C
